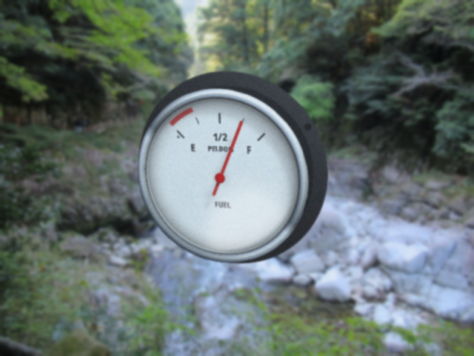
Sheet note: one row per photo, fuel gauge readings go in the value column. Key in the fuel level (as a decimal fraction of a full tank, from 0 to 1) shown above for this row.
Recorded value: 0.75
